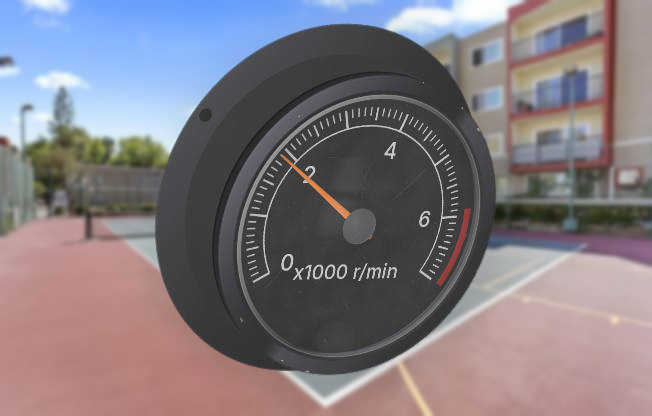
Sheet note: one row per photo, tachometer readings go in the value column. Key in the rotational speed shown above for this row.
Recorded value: 1900 rpm
